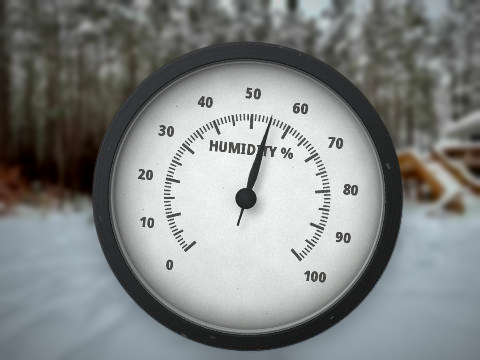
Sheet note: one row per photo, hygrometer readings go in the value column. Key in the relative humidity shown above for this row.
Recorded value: 55 %
